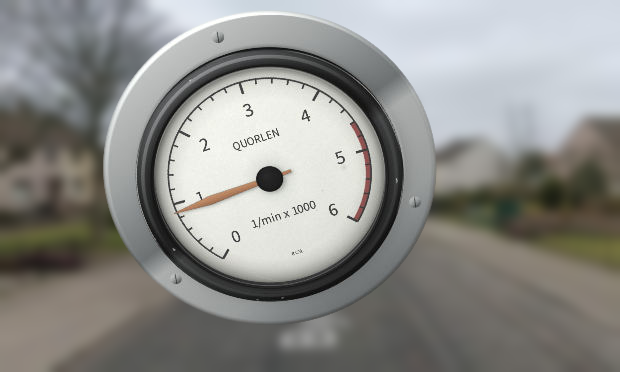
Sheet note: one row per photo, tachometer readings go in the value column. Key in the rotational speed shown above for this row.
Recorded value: 900 rpm
